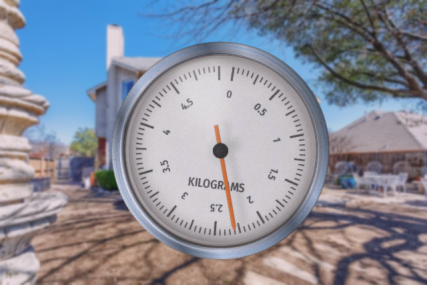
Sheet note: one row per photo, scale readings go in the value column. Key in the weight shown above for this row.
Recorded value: 2.3 kg
